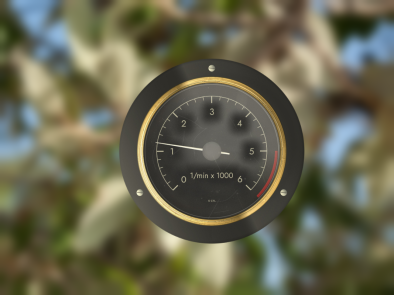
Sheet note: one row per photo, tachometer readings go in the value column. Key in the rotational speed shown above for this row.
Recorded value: 1200 rpm
